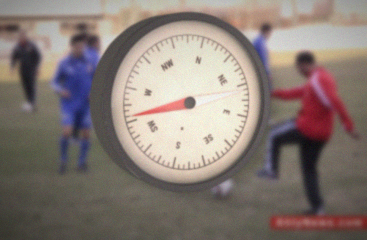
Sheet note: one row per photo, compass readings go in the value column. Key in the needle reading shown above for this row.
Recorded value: 245 °
